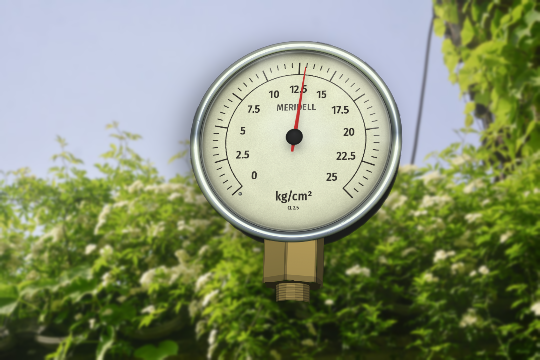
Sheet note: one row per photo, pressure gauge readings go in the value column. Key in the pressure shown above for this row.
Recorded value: 13 kg/cm²
